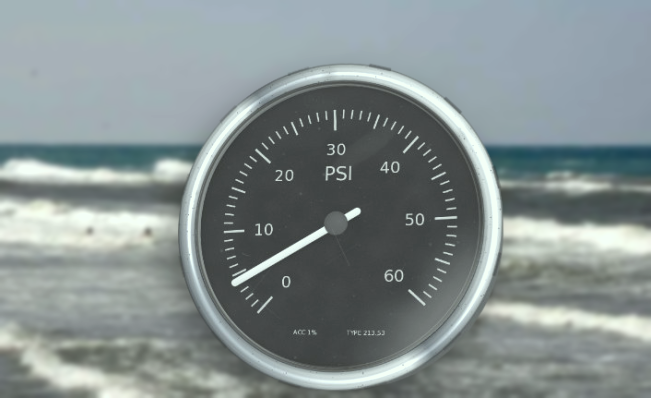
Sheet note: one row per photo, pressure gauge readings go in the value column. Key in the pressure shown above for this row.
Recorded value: 4 psi
